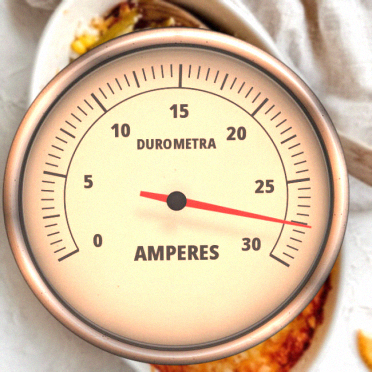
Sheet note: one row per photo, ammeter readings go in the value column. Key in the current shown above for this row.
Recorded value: 27.5 A
